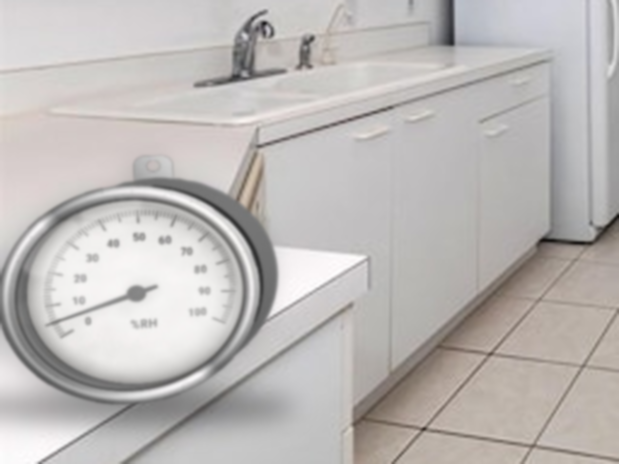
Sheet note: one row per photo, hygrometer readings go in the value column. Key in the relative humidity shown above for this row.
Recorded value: 5 %
